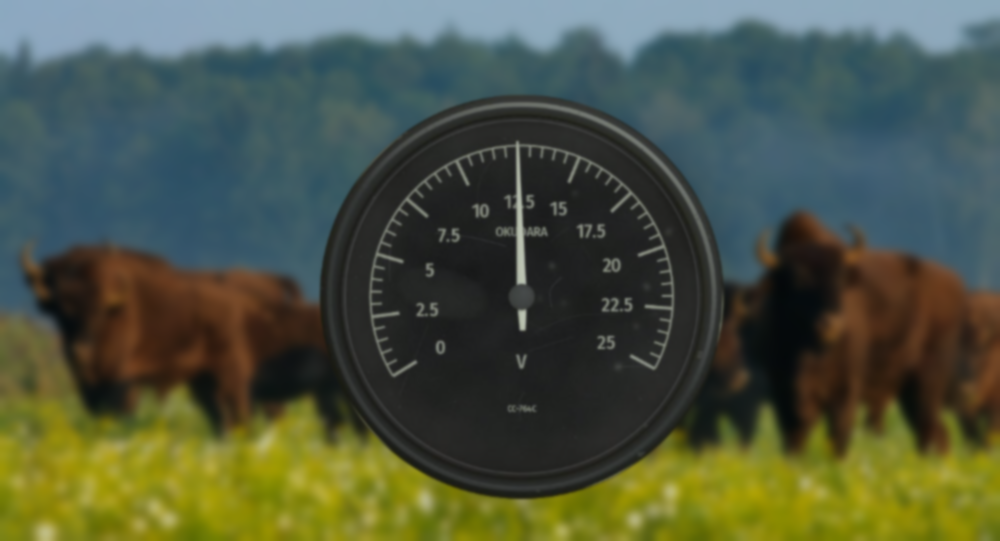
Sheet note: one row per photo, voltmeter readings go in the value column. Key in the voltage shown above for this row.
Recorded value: 12.5 V
